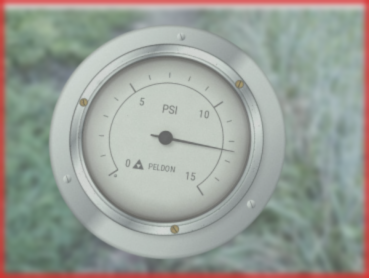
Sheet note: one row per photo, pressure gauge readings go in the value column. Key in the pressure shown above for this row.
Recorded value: 12.5 psi
